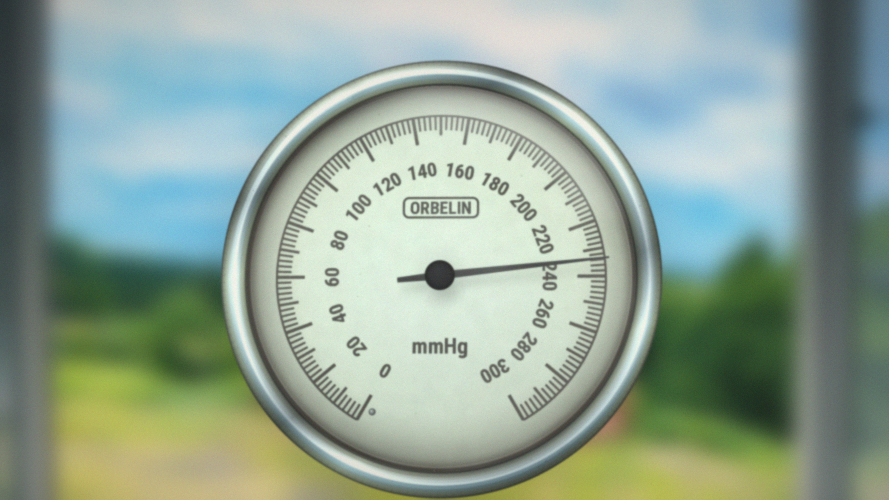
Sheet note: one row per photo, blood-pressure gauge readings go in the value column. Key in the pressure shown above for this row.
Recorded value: 234 mmHg
